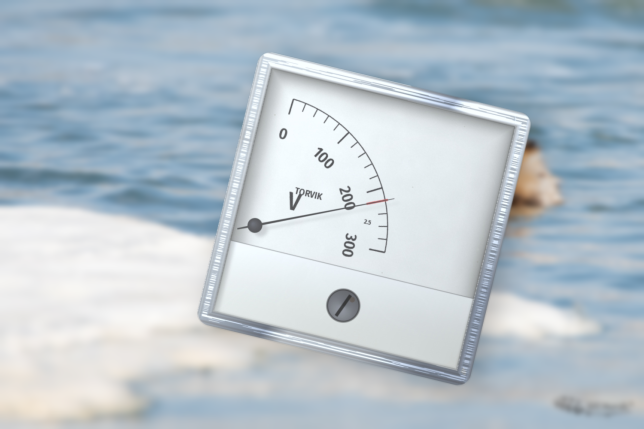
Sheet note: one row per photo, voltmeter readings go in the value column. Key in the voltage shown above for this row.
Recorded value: 220 V
